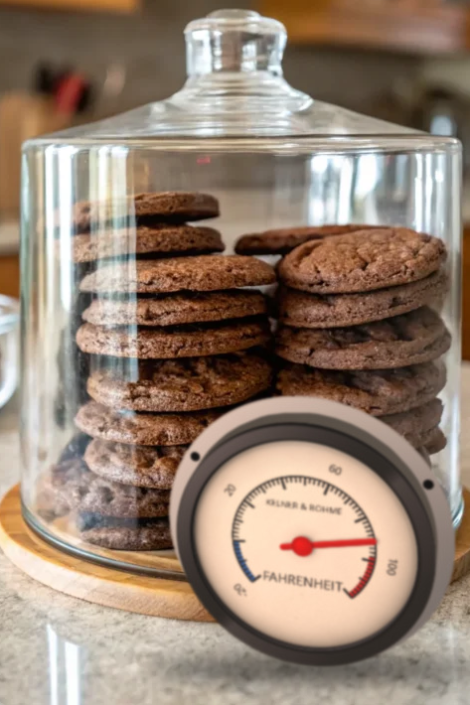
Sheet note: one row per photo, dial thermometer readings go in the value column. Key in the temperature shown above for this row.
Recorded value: 90 °F
